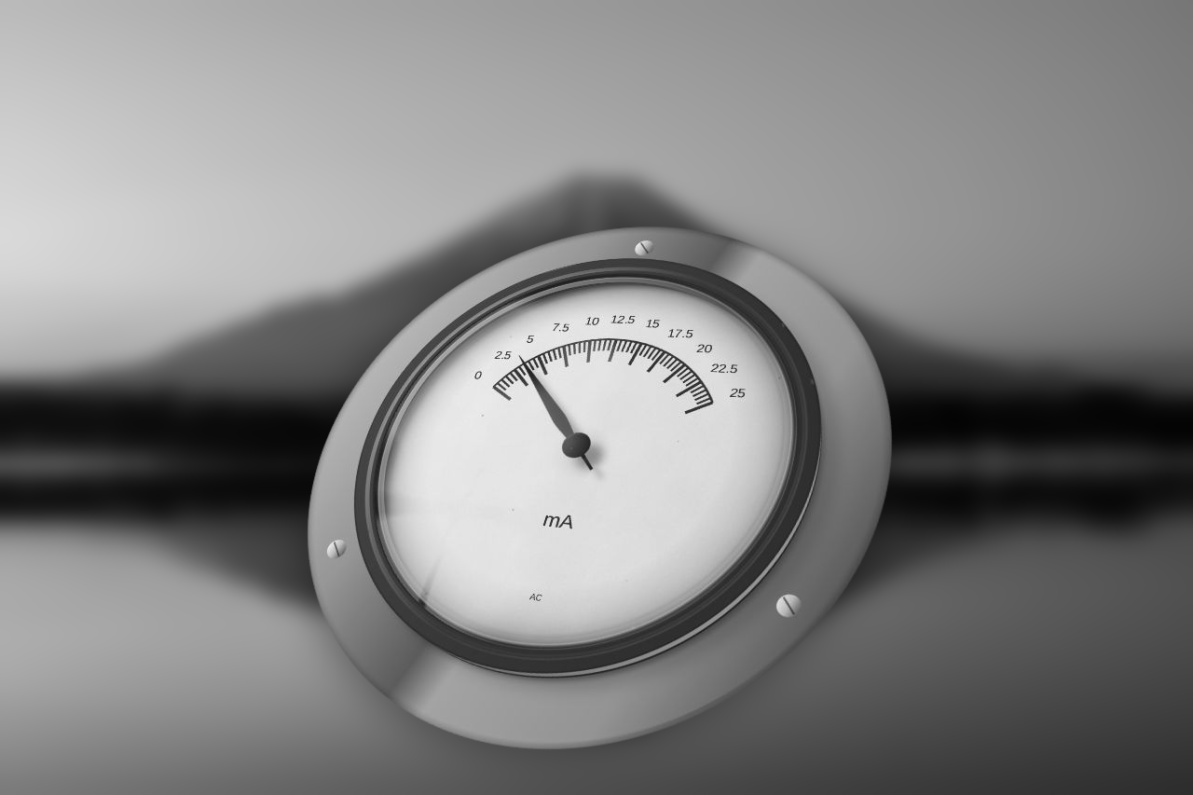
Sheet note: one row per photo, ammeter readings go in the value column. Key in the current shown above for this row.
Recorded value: 3.5 mA
